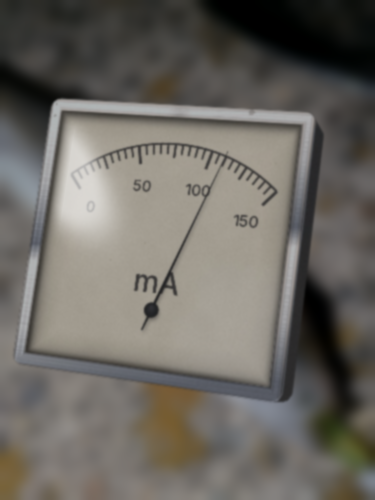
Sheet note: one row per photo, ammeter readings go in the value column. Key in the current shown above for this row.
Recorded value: 110 mA
